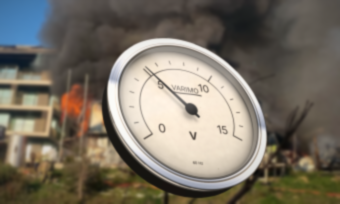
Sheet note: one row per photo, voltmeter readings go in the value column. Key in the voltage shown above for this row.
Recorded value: 5 V
